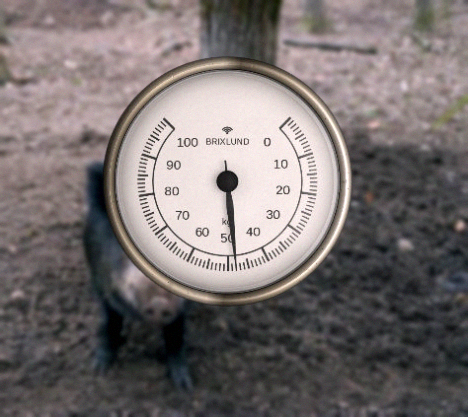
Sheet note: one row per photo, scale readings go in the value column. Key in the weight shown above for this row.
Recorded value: 48 kg
